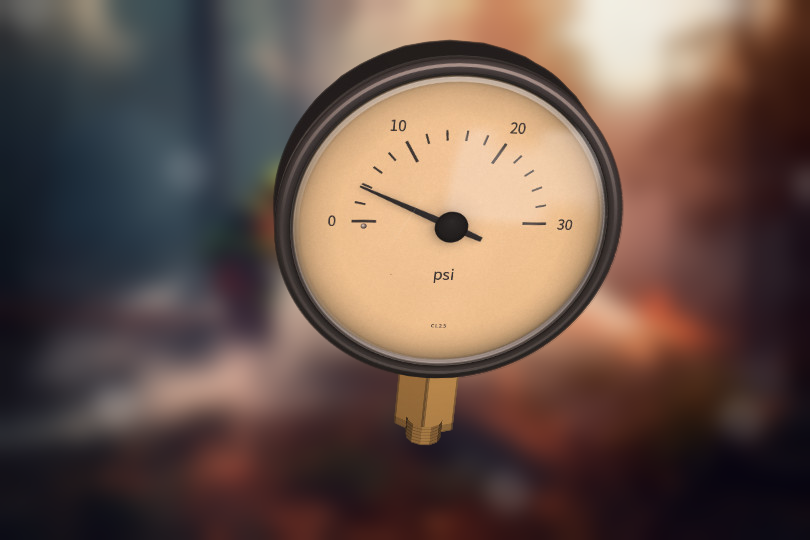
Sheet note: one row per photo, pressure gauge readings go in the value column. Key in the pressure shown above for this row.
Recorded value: 4 psi
